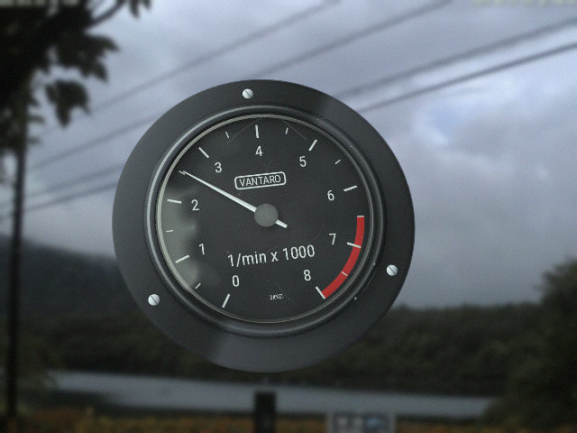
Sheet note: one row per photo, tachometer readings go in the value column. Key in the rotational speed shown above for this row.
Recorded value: 2500 rpm
